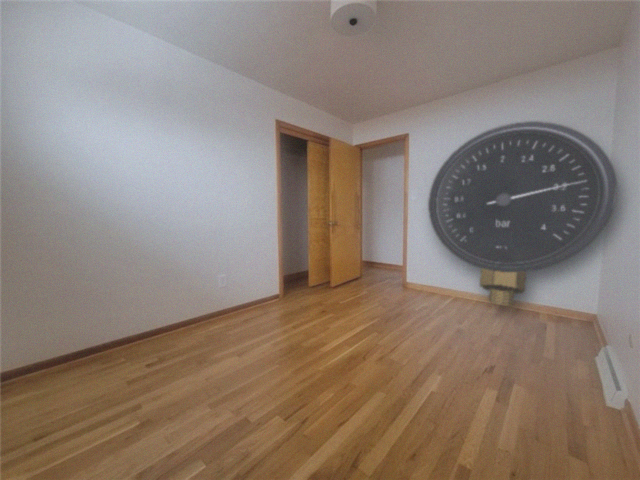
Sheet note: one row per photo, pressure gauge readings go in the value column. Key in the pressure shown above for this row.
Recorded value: 3.2 bar
